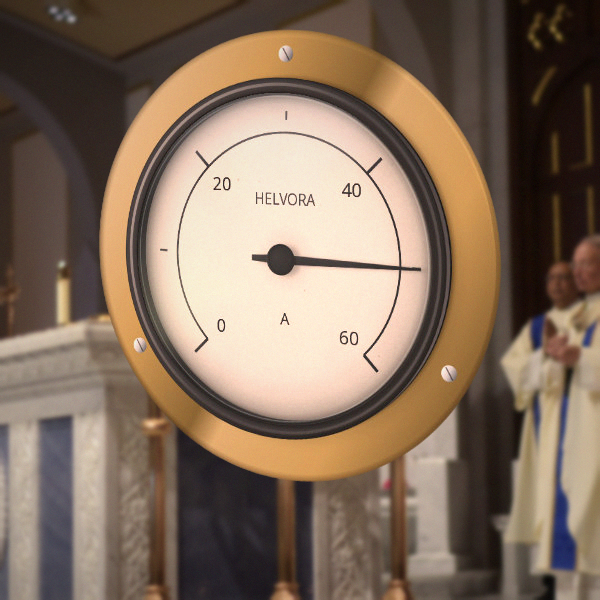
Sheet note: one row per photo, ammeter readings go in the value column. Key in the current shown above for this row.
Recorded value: 50 A
